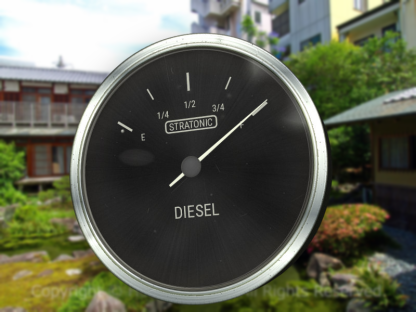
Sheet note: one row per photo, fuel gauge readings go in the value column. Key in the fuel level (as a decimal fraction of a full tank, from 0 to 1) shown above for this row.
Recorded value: 1
